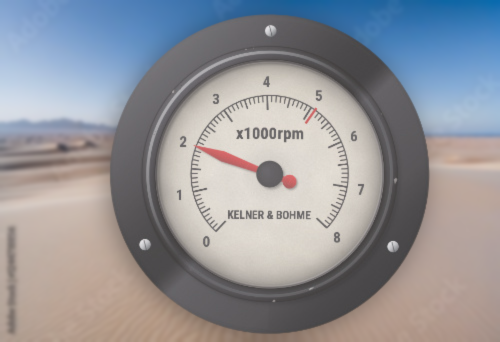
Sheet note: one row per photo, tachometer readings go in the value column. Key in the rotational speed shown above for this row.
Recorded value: 2000 rpm
